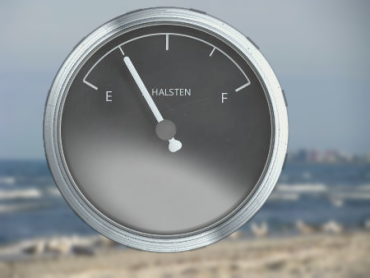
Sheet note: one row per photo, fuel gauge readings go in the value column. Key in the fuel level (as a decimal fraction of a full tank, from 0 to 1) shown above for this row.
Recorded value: 0.25
